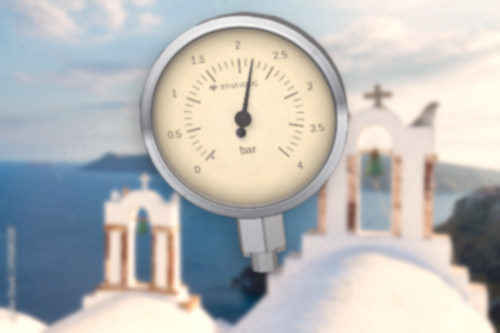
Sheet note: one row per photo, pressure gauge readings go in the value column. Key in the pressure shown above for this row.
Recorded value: 2.2 bar
